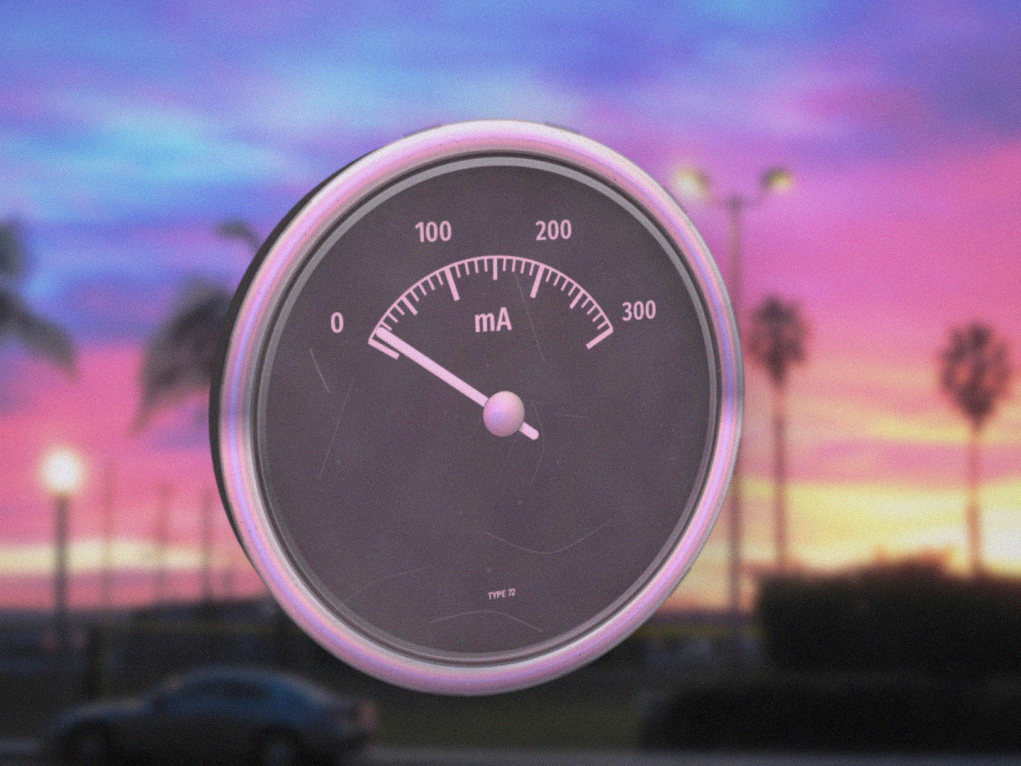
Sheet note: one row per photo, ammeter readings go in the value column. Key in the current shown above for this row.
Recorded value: 10 mA
